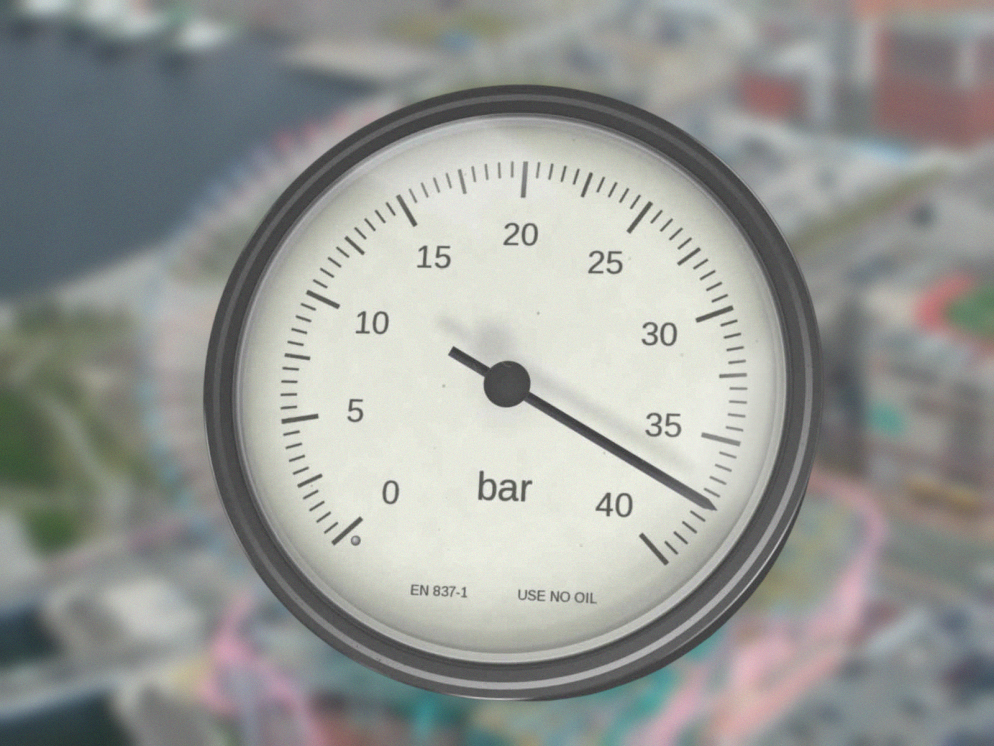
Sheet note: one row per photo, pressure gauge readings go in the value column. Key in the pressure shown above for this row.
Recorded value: 37.5 bar
